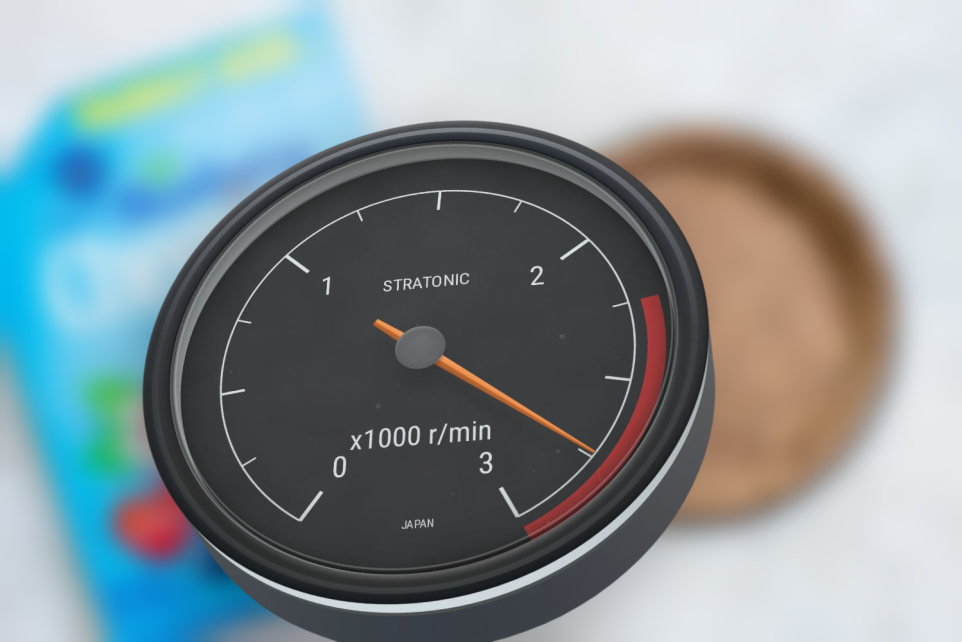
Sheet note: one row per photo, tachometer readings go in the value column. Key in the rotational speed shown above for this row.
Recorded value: 2750 rpm
